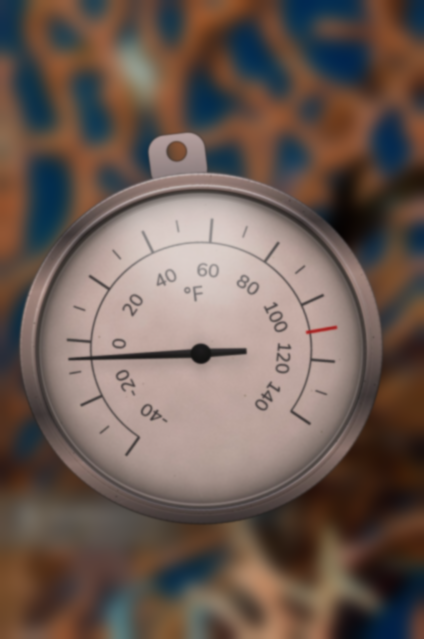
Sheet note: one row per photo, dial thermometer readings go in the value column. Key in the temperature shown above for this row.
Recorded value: -5 °F
